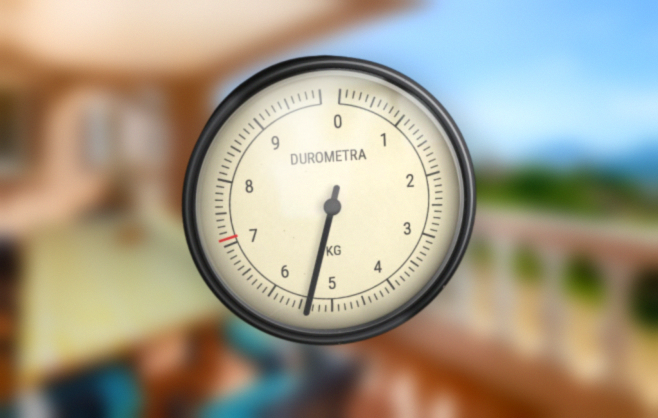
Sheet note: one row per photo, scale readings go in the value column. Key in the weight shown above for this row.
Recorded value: 5.4 kg
